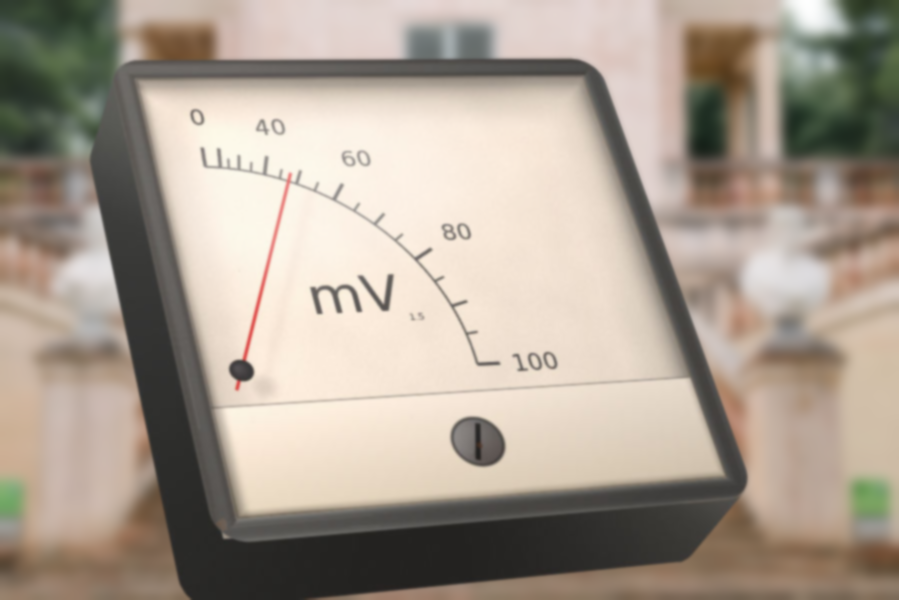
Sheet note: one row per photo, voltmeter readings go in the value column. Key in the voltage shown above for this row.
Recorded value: 47.5 mV
